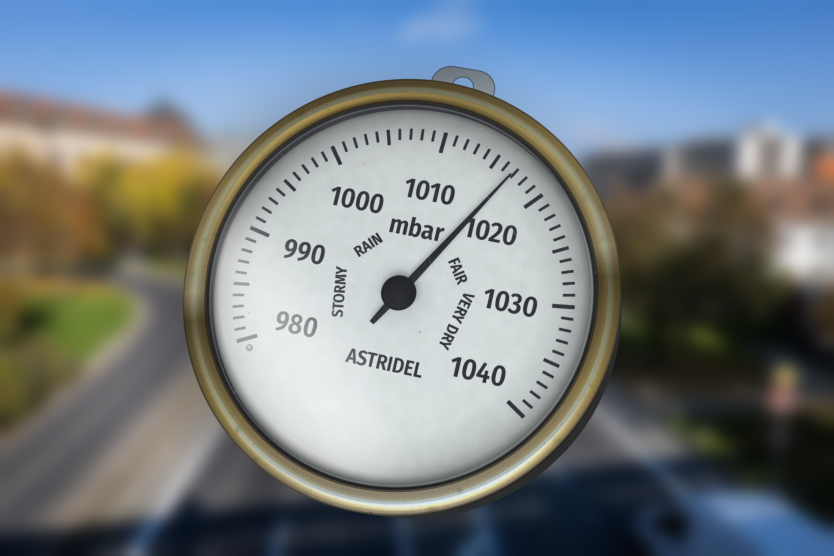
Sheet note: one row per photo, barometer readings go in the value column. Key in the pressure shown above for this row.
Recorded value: 1017 mbar
